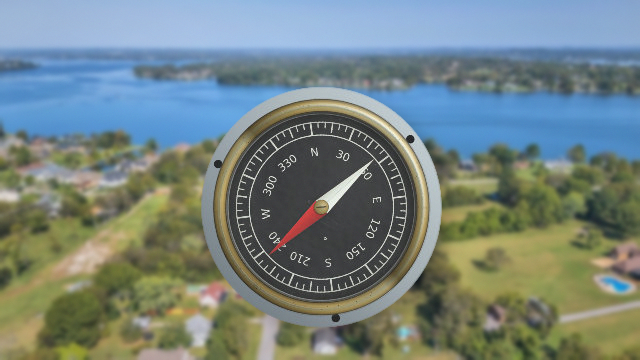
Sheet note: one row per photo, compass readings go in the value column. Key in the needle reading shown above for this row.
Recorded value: 235 °
